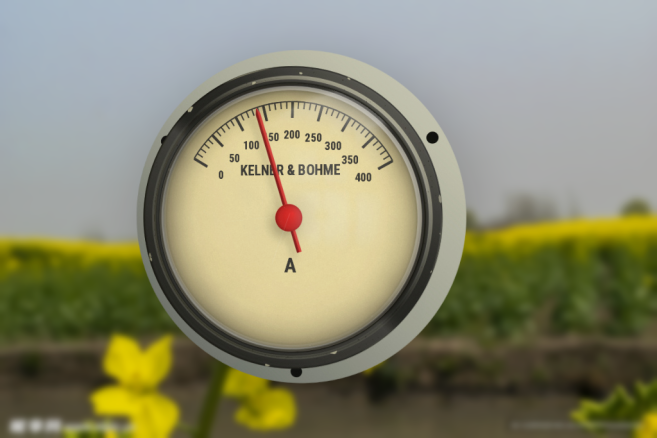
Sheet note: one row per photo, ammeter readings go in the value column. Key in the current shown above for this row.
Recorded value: 140 A
